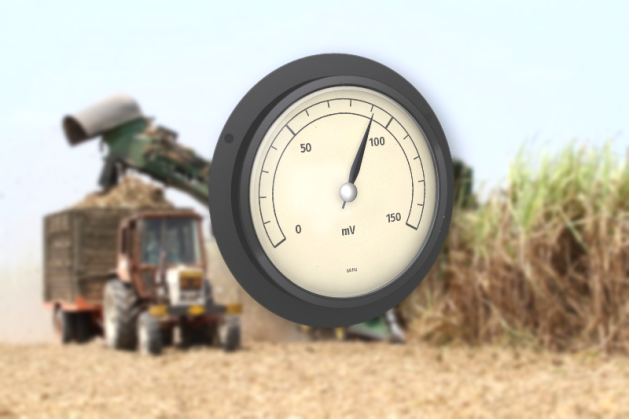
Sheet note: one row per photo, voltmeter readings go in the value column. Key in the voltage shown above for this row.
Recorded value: 90 mV
